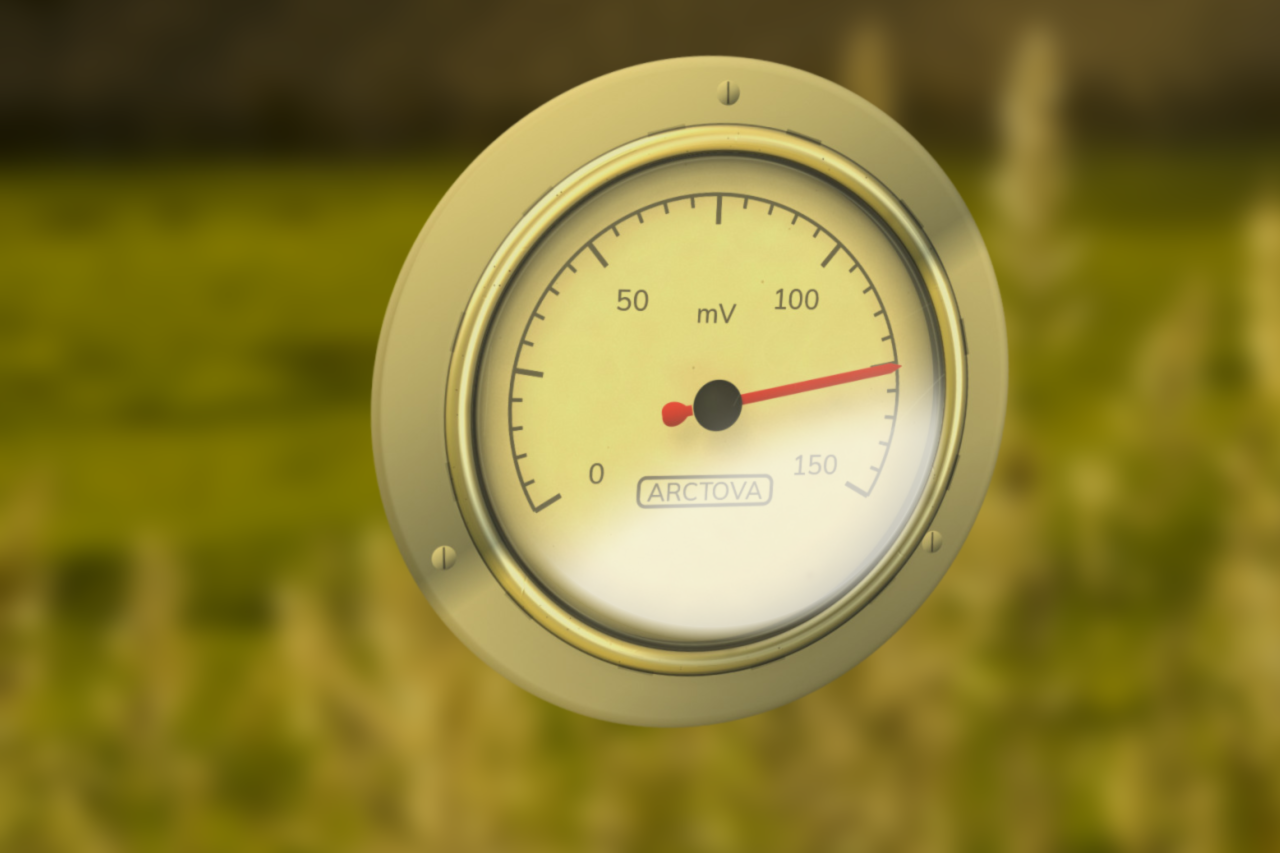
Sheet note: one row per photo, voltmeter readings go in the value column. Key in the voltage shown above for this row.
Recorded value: 125 mV
